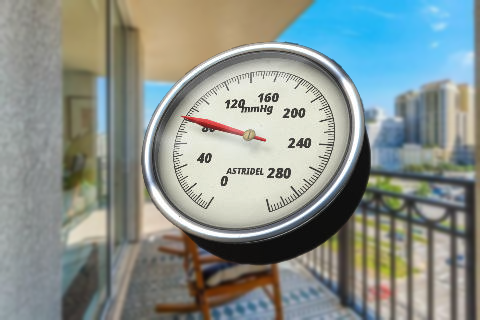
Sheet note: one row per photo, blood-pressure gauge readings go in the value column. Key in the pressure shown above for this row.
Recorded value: 80 mmHg
